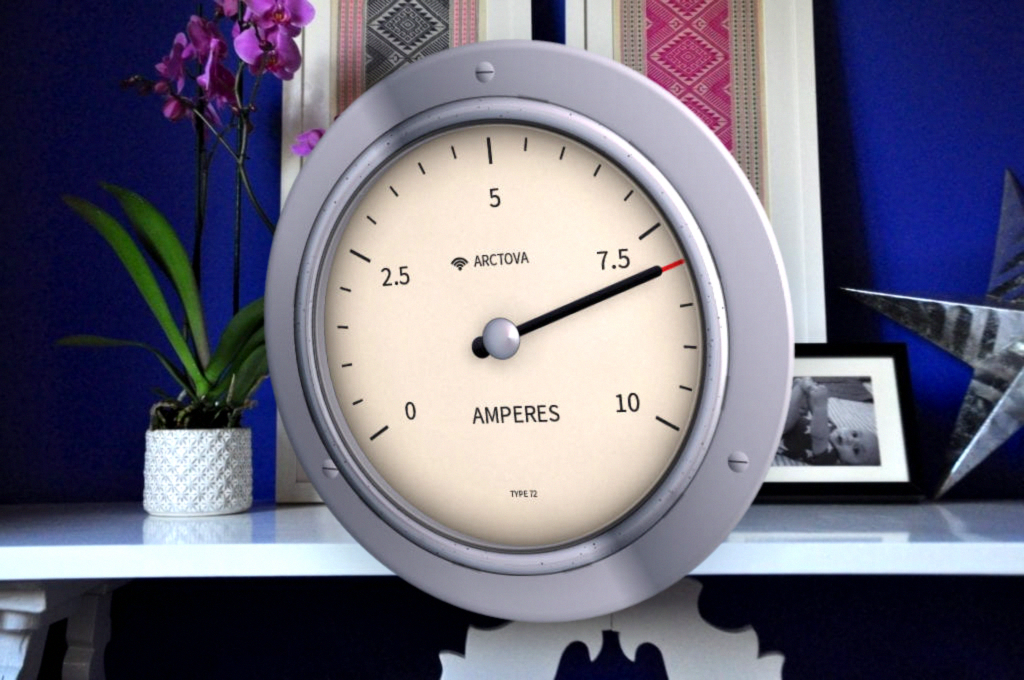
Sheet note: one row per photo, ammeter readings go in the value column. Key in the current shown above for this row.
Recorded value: 8 A
